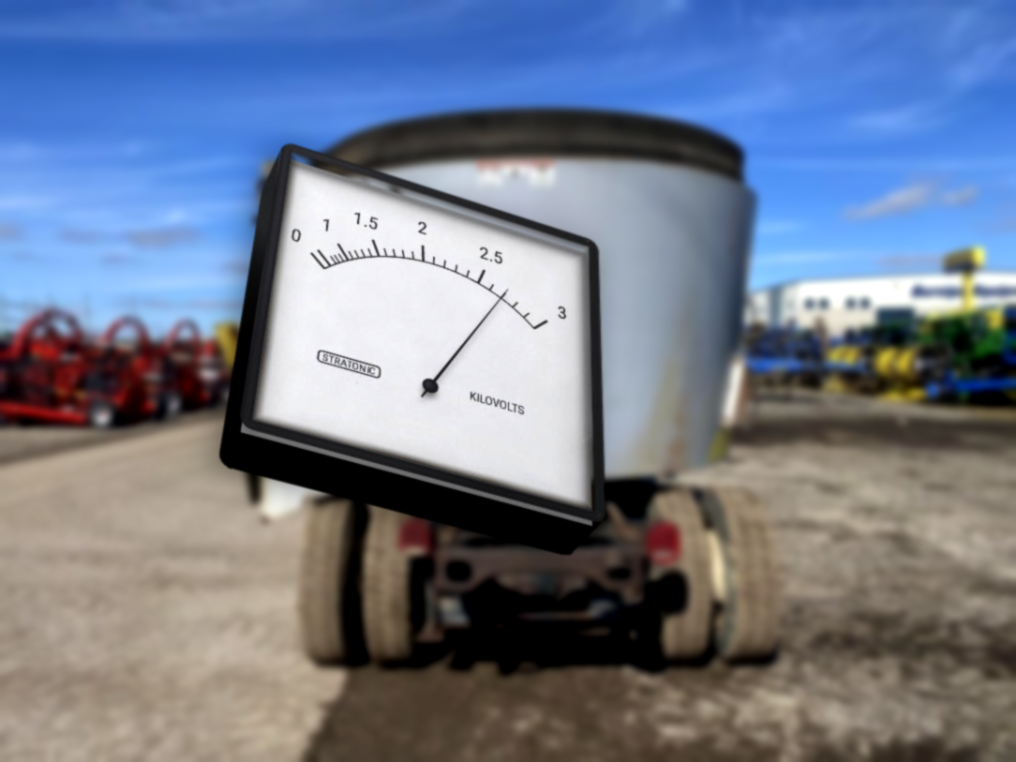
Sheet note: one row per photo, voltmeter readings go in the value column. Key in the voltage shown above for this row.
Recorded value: 2.7 kV
